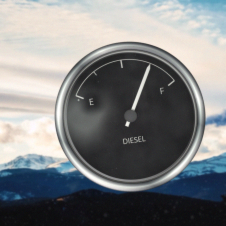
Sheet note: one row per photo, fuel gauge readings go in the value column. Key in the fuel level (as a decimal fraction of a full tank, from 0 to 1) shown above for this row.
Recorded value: 0.75
